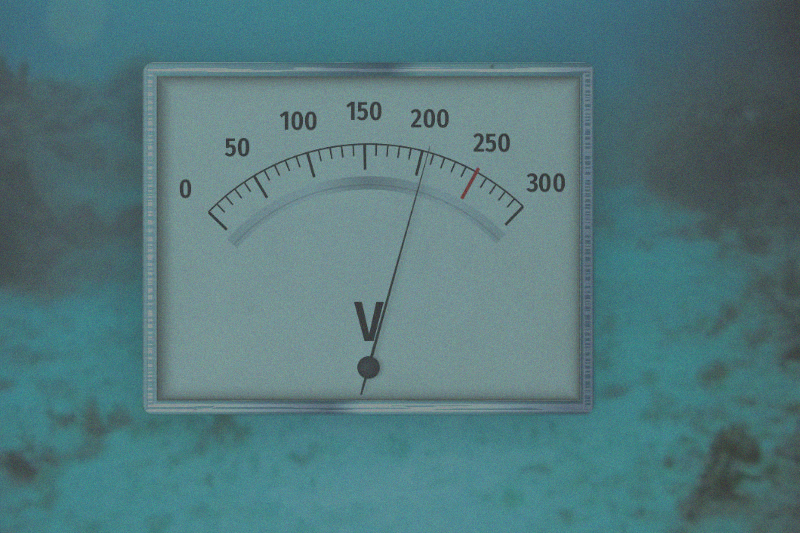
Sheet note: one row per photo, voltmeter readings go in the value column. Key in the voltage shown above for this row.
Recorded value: 205 V
